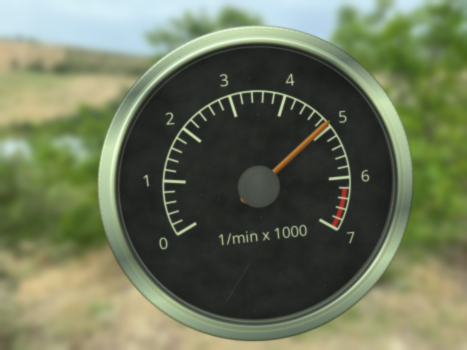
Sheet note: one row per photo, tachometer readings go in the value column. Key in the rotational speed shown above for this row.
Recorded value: 4900 rpm
